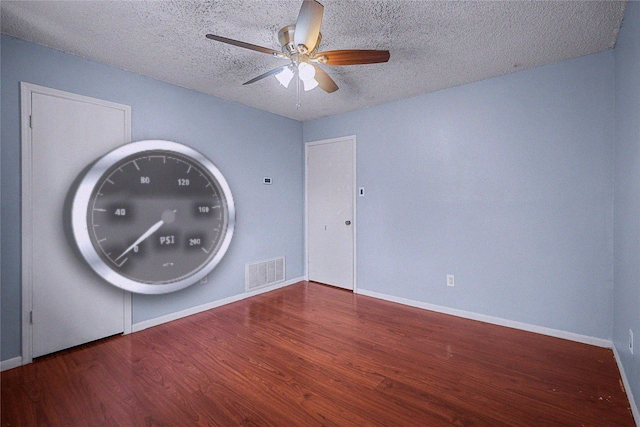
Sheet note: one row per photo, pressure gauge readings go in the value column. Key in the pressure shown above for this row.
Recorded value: 5 psi
